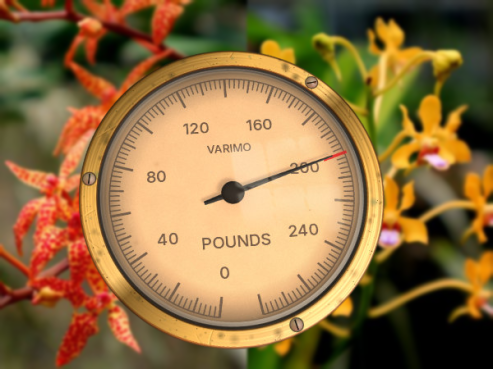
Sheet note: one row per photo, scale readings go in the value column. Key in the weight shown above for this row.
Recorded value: 200 lb
